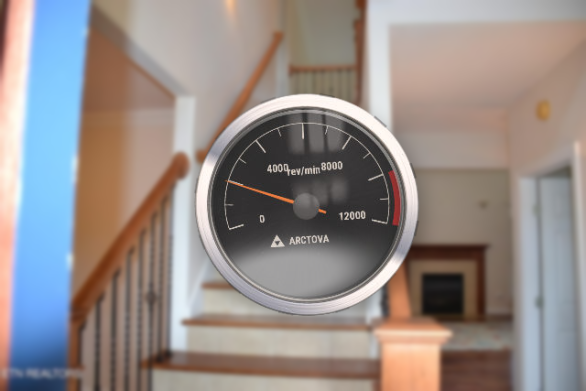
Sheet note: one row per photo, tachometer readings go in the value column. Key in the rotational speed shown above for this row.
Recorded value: 2000 rpm
